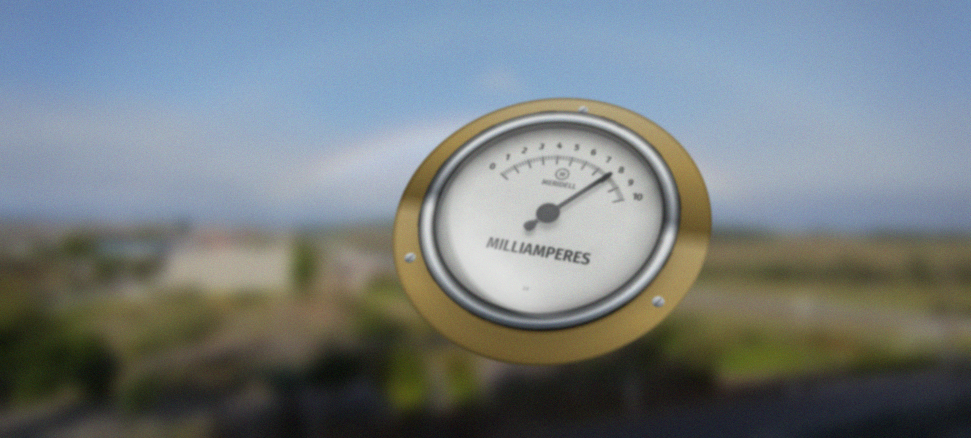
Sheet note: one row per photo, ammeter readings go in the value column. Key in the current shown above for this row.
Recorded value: 8 mA
